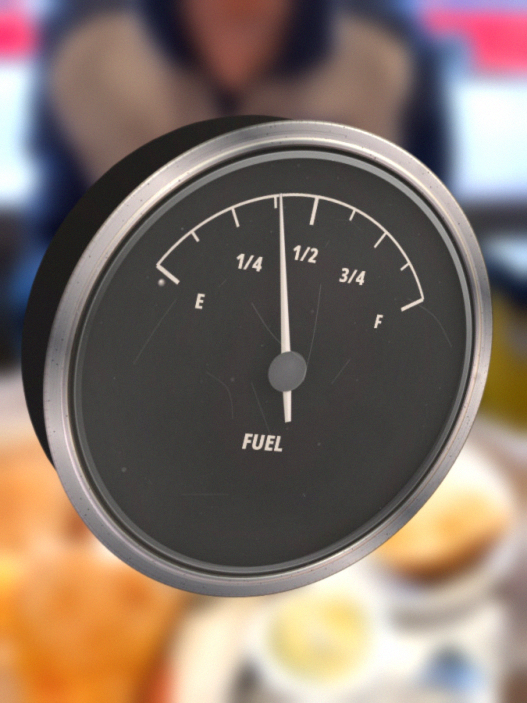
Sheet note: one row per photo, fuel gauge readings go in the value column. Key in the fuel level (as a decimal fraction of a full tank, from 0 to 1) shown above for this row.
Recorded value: 0.375
